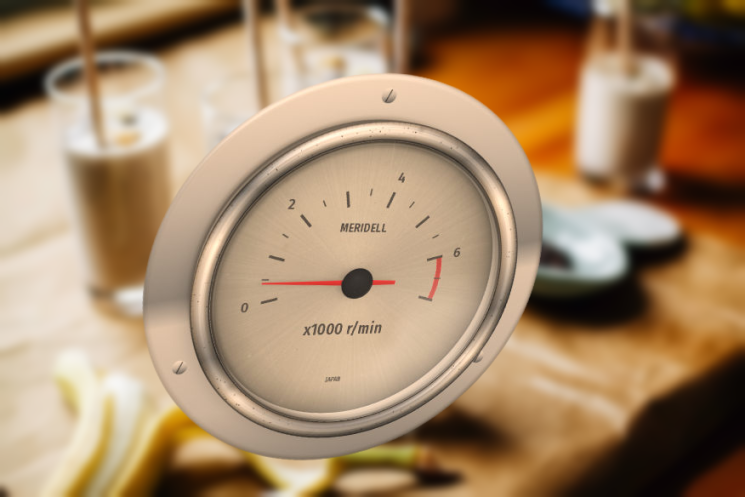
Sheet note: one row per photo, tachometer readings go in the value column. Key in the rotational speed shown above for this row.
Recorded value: 500 rpm
